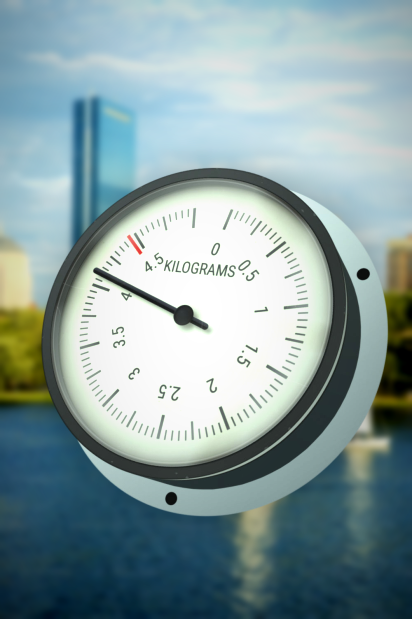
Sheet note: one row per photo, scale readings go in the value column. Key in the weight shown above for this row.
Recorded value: 4.1 kg
